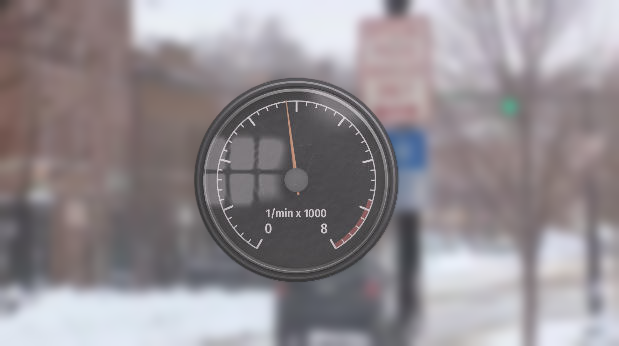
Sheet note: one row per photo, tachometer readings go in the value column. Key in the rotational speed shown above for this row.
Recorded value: 3800 rpm
